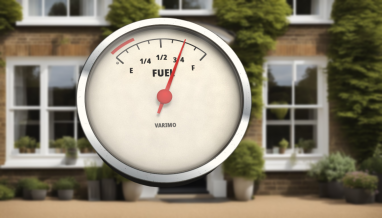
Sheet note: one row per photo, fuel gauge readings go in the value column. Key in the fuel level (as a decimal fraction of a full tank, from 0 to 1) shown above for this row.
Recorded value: 0.75
